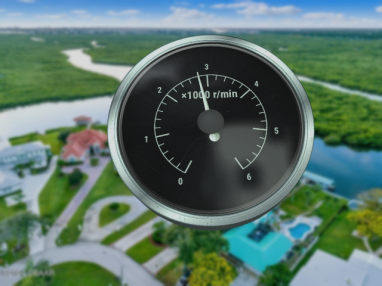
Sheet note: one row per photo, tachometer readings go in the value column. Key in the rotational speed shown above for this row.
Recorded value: 2800 rpm
